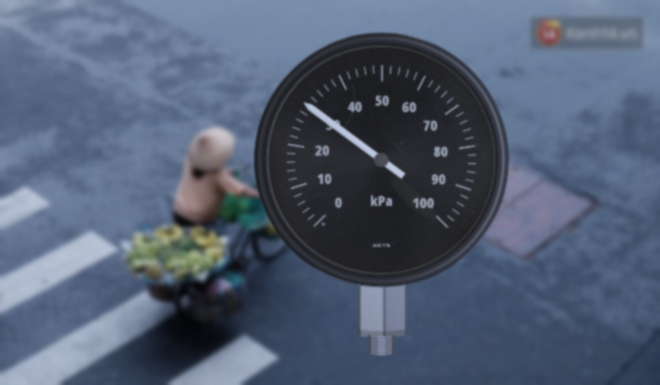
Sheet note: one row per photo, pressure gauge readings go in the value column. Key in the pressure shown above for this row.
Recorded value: 30 kPa
